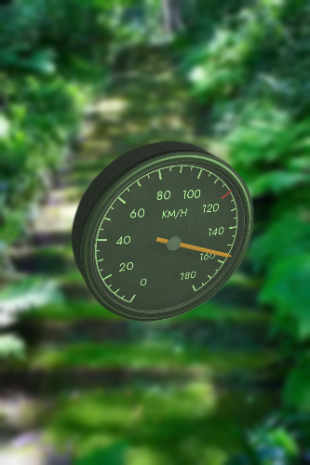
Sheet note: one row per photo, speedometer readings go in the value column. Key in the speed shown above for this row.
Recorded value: 155 km/h
